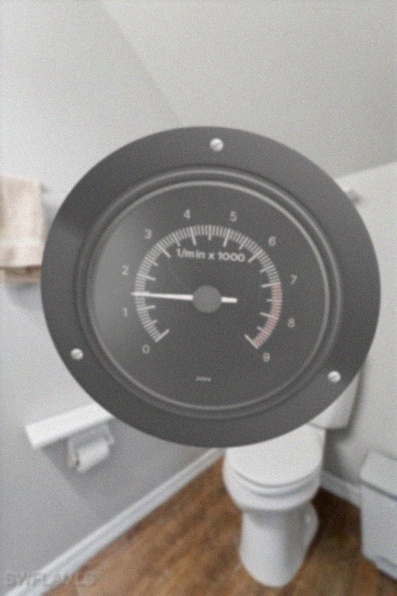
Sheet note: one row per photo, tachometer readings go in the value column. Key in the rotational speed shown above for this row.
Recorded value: 1500 rpm
